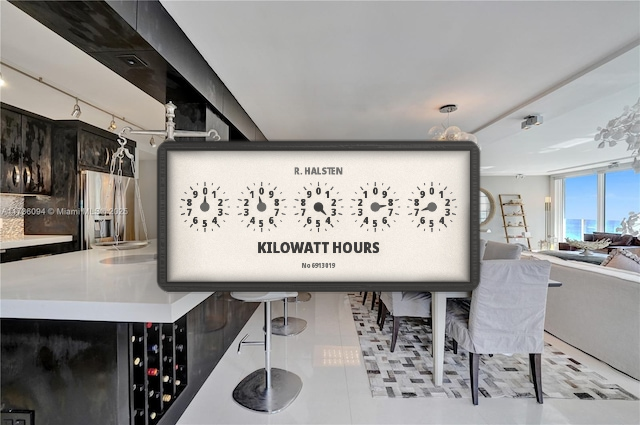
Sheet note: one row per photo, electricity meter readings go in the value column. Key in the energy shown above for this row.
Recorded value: 377 kWh
